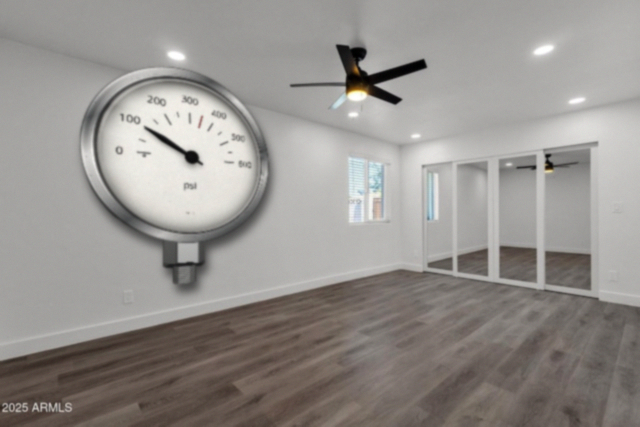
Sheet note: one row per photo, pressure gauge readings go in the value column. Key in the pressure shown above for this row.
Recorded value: 100 psi
